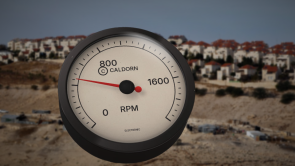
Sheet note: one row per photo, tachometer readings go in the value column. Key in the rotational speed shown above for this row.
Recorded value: 450 rpm
